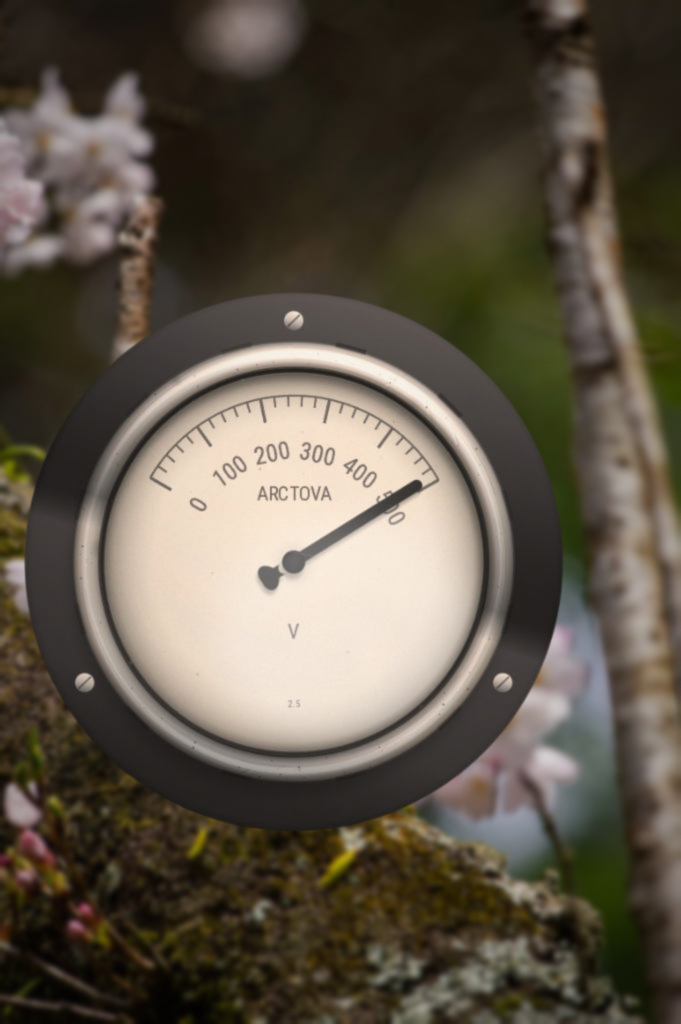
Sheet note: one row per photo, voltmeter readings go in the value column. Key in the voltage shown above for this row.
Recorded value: 490 V
